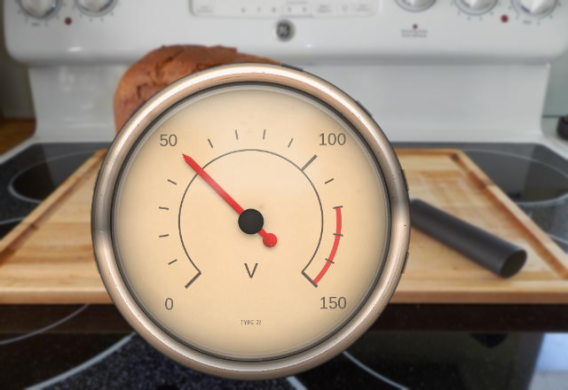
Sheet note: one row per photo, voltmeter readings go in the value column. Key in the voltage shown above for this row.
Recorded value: 50 V
